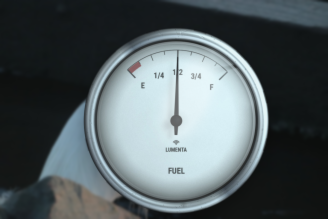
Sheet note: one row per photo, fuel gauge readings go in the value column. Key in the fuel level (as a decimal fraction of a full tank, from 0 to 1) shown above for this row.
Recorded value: 0.5
